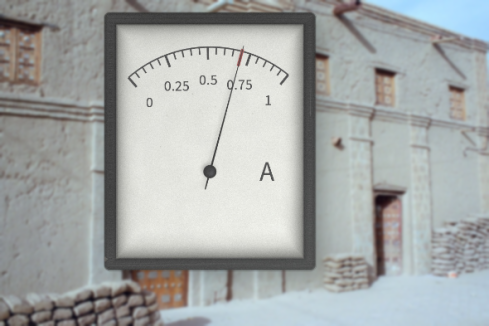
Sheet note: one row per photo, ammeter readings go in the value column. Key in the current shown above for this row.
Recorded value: 0.7 A
